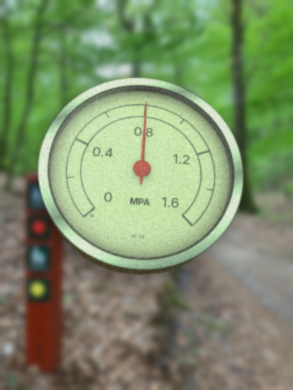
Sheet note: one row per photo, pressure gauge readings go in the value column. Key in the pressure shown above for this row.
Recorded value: 0.8 MPa
